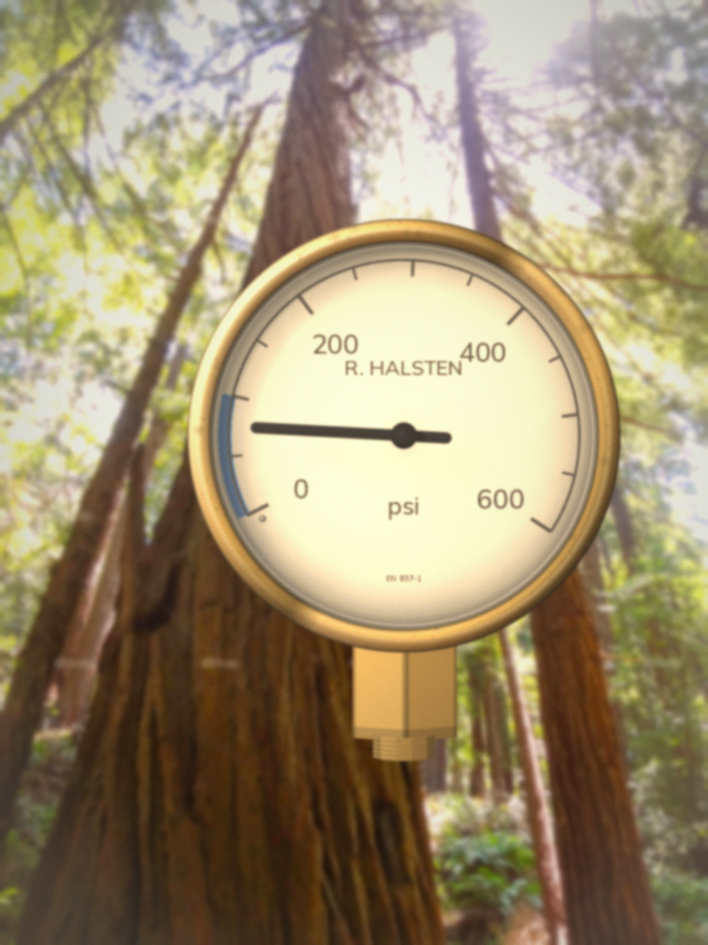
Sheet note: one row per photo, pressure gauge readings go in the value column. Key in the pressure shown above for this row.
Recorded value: 75 psi
